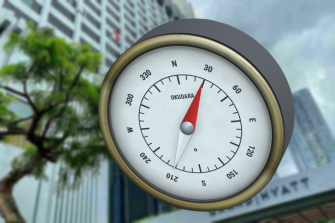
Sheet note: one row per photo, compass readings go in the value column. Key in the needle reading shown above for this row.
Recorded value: 30 °
